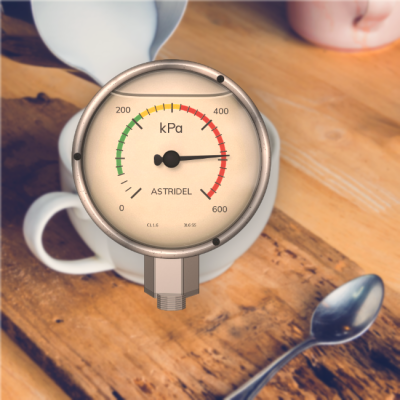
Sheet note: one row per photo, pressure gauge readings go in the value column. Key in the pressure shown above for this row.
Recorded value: 490 kPa
